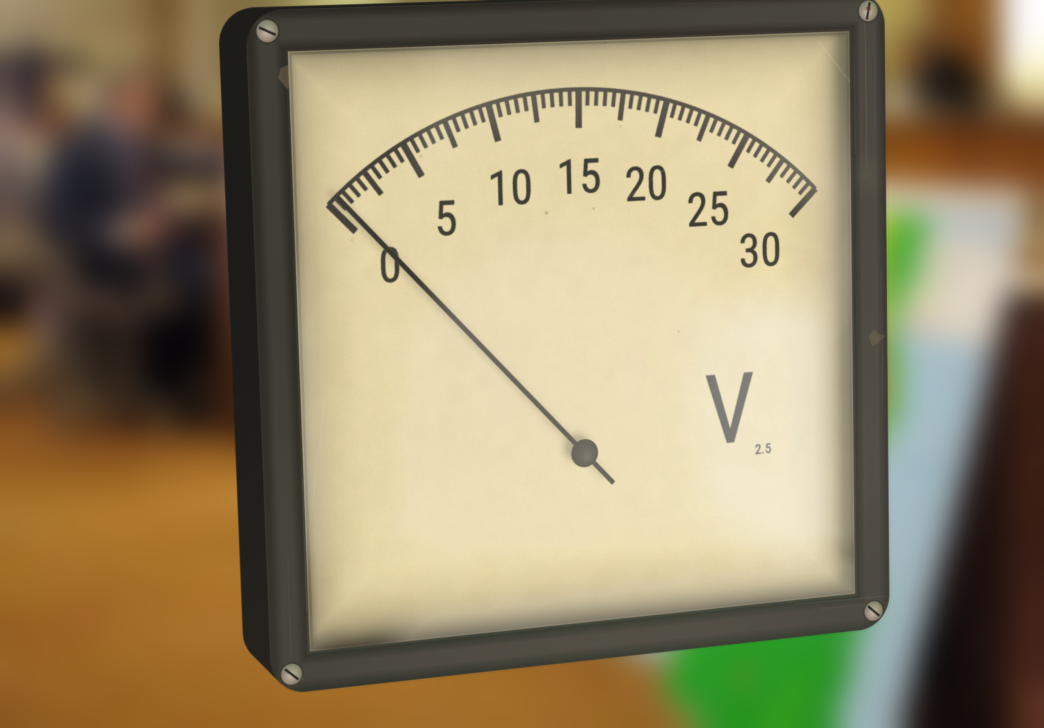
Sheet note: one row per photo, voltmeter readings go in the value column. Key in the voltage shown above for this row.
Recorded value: 0.5 V
